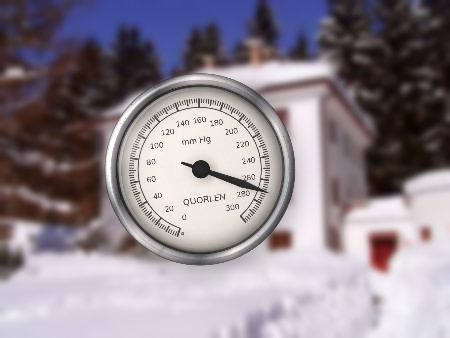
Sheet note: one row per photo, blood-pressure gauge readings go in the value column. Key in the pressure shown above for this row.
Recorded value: 270 mmHg
